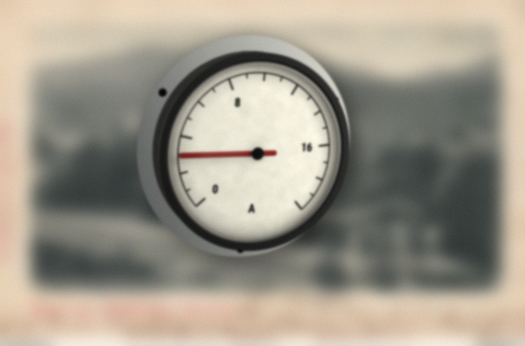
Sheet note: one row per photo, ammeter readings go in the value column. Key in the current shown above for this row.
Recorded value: 3 A
